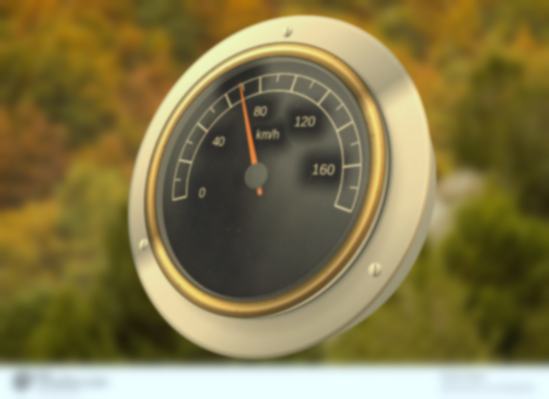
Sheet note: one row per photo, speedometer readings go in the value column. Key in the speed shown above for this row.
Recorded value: 70 km/h
